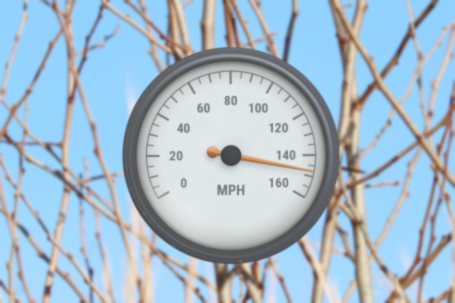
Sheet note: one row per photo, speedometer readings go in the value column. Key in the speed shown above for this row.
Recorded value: 147.5 mph
